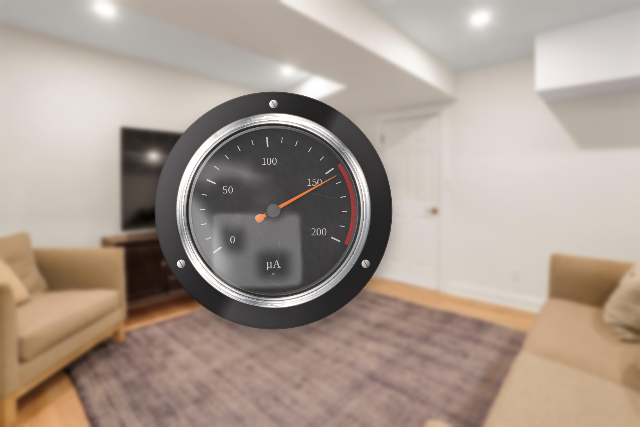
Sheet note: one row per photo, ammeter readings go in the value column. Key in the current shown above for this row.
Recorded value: 155 µA
